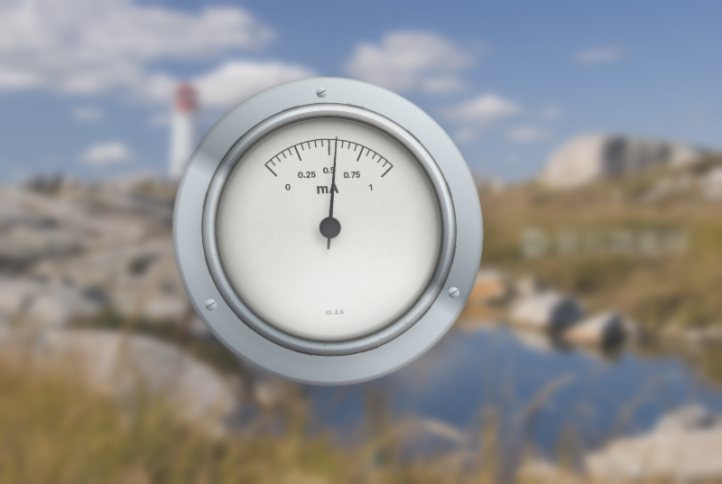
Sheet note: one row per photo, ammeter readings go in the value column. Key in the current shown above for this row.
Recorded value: 0.55 mA
